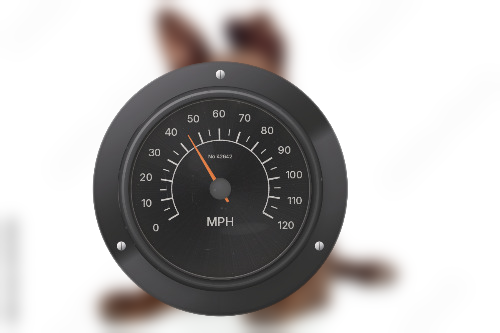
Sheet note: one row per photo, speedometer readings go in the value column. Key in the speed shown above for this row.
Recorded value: 45 mph
